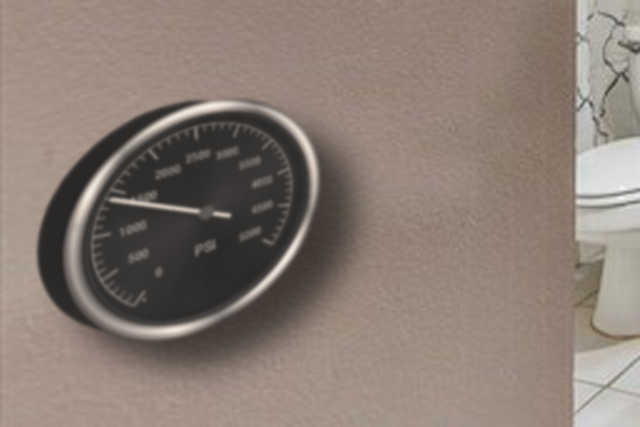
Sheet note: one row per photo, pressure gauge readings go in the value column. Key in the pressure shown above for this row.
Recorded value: 1400 psi
